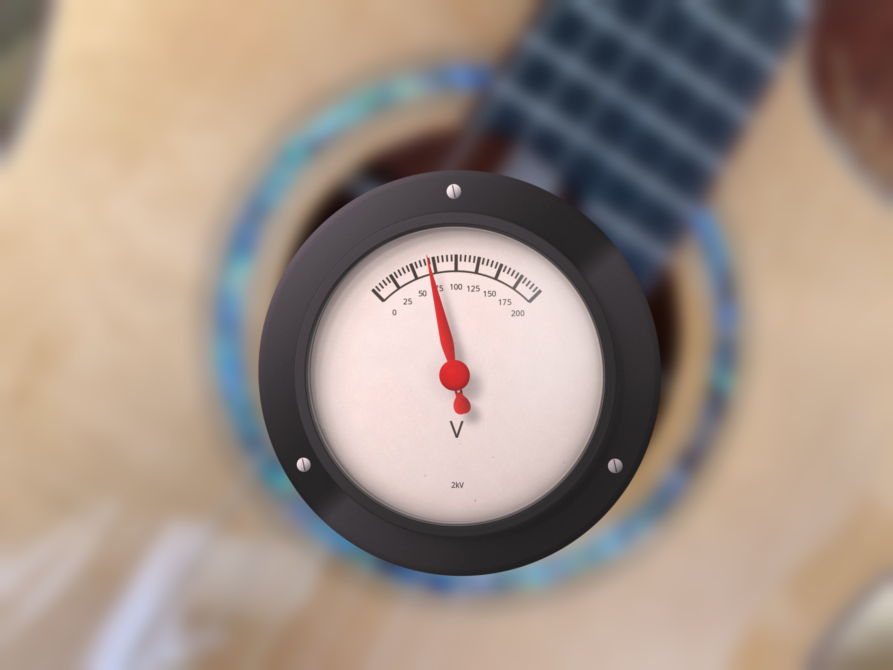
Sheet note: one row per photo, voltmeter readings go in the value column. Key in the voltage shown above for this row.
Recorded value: 70 V
